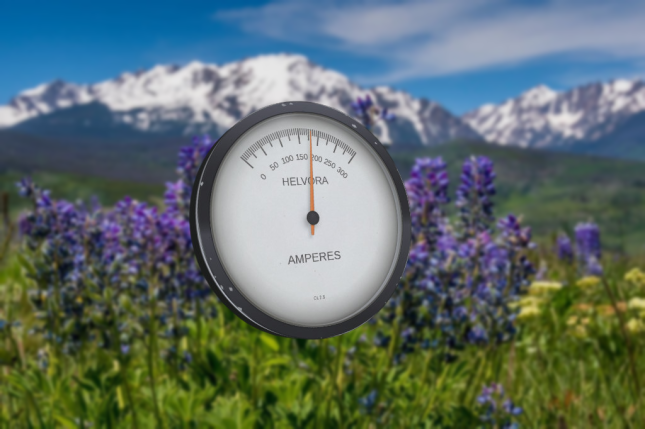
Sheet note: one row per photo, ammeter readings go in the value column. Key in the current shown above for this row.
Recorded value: 175 A
